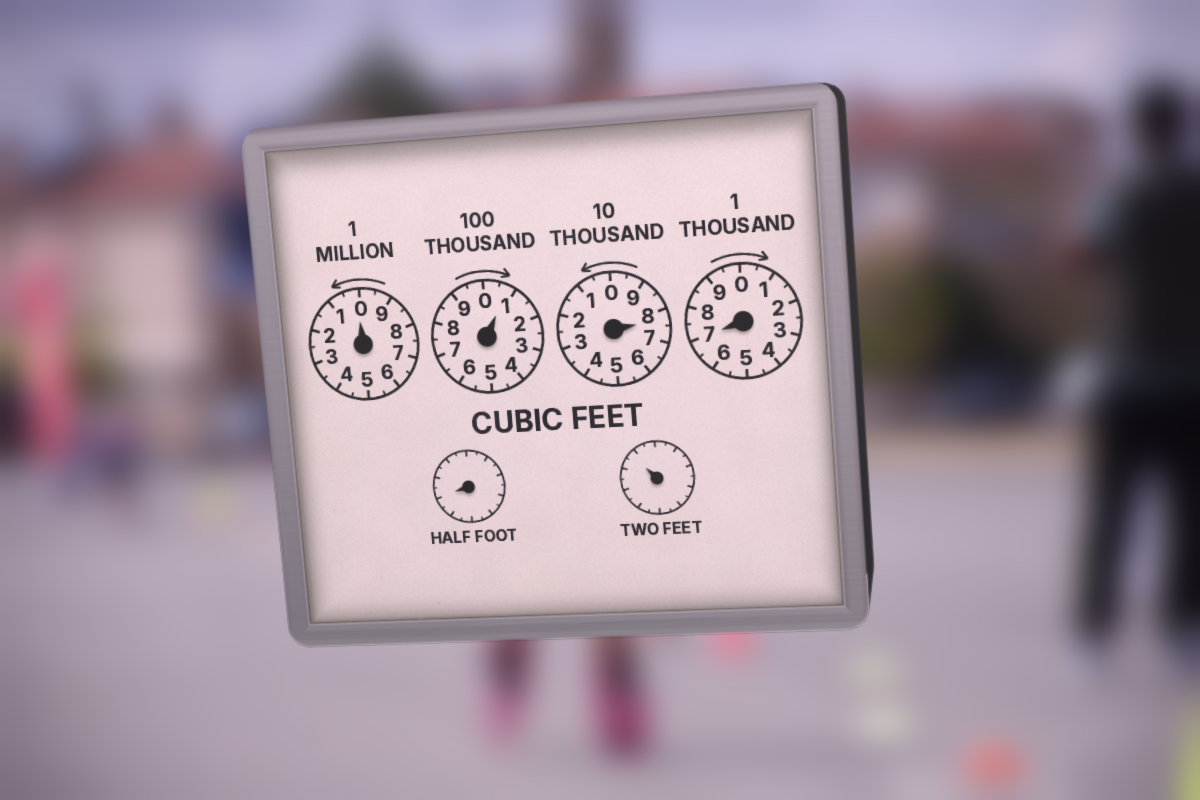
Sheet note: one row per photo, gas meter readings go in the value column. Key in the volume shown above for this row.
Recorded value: 7700 ft³
